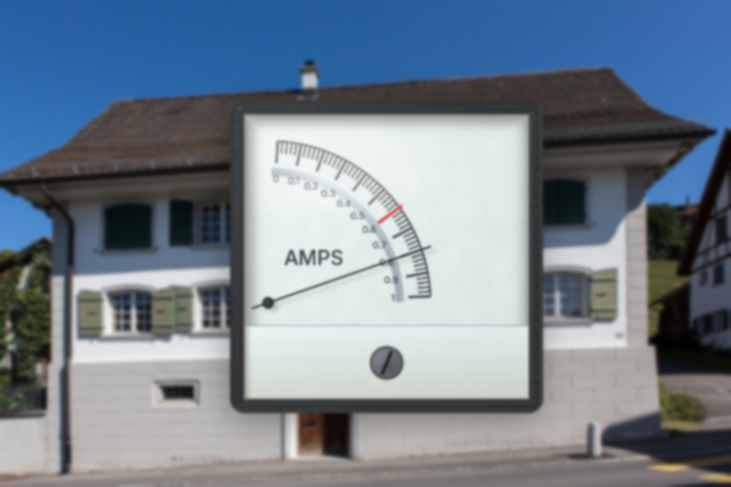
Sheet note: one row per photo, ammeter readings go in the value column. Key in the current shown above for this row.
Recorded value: 0.8 A
